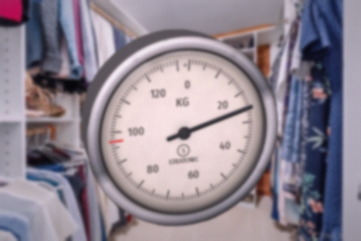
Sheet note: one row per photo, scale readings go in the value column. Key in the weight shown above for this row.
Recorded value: 25 kg
